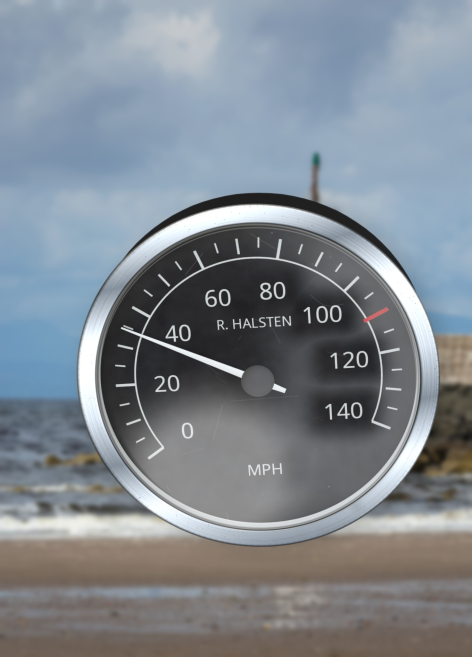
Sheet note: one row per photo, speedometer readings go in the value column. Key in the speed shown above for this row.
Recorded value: 35 mph
